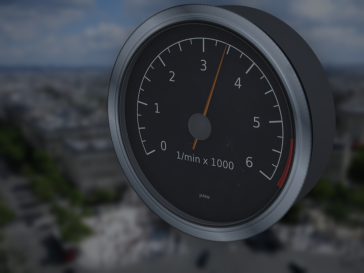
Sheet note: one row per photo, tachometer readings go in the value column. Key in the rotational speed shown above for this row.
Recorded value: 3500 rpm
